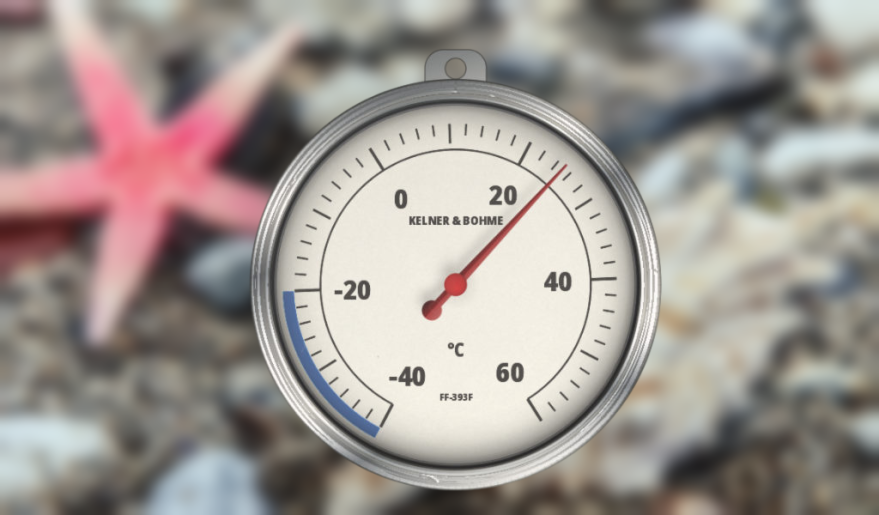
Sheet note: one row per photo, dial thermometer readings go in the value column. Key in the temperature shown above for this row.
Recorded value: 25 °C
